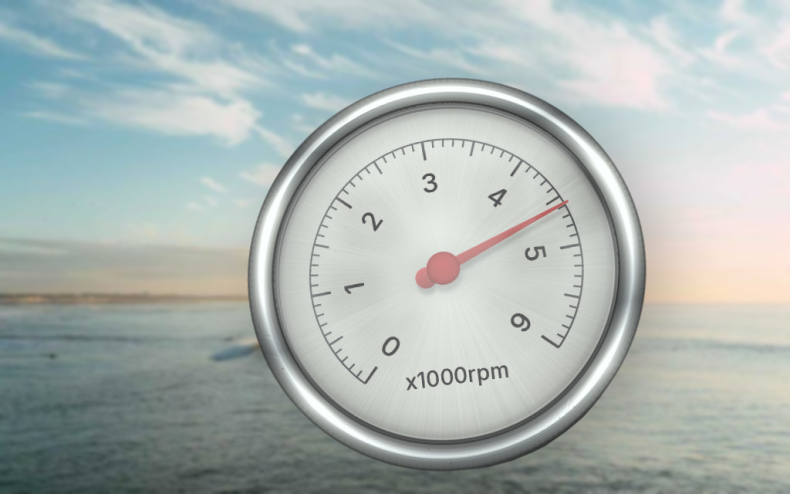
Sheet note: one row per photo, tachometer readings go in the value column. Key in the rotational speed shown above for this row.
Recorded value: 4600 rpm
